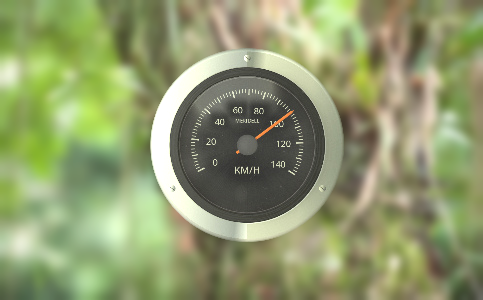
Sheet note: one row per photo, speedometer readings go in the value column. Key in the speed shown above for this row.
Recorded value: 100 km/h
